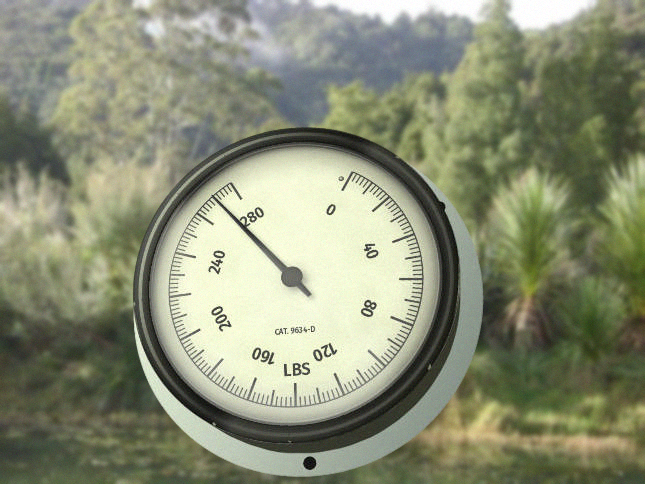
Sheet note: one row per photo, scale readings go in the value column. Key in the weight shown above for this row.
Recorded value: 270 lb
